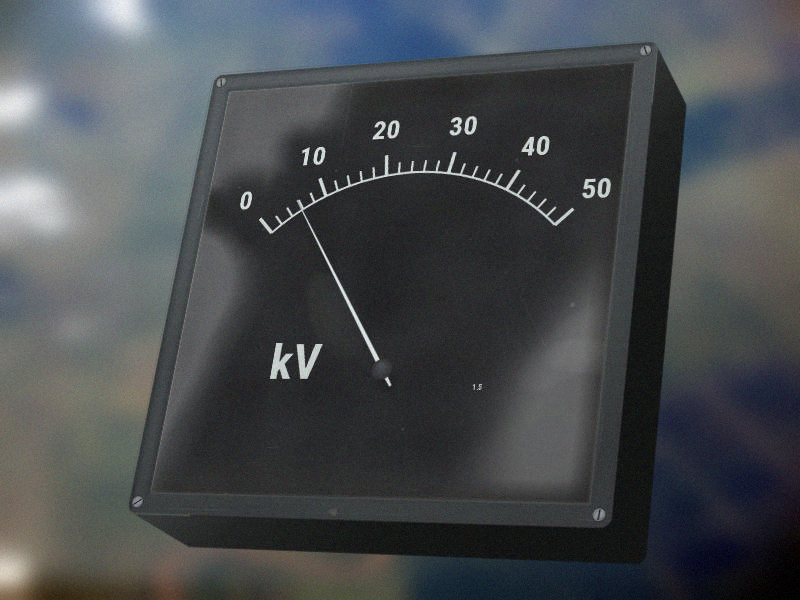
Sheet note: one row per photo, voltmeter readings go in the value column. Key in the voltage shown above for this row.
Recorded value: 6 kV
